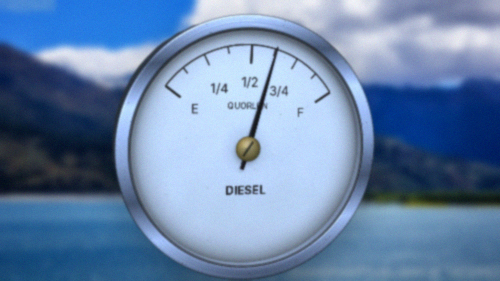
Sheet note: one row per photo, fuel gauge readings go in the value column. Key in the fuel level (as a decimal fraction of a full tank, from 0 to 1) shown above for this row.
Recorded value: 0.625
